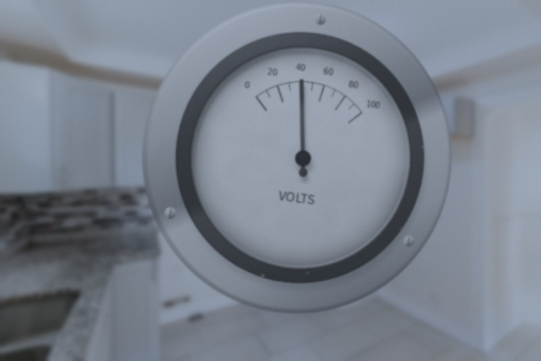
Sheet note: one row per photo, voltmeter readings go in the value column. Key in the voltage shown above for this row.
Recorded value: 40 V
